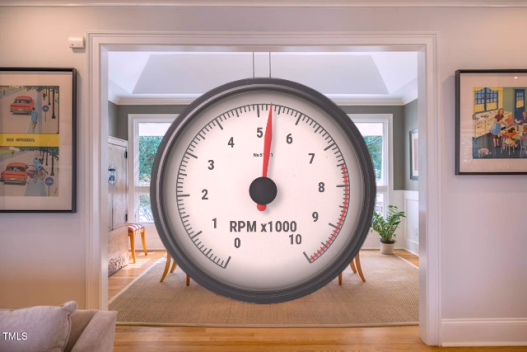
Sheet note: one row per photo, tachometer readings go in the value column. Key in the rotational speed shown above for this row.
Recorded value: 5300 rpm
